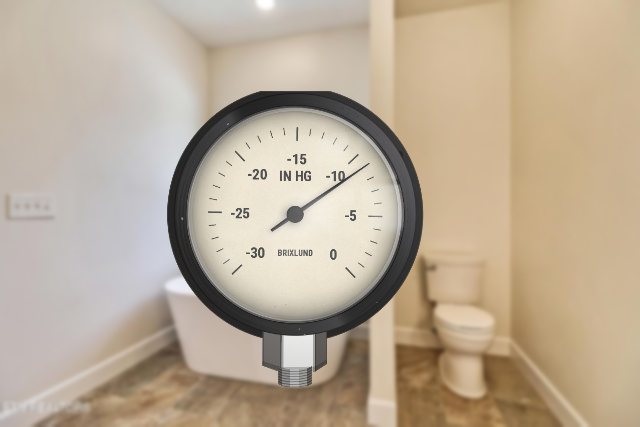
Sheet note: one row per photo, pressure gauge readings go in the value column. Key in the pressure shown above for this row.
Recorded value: -9 inHg
